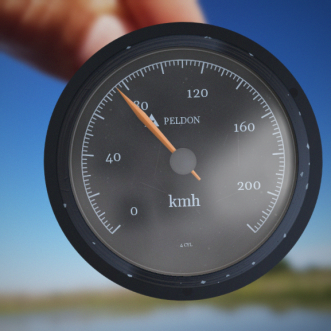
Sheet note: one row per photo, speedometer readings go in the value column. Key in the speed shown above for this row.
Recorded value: 76 km/h
